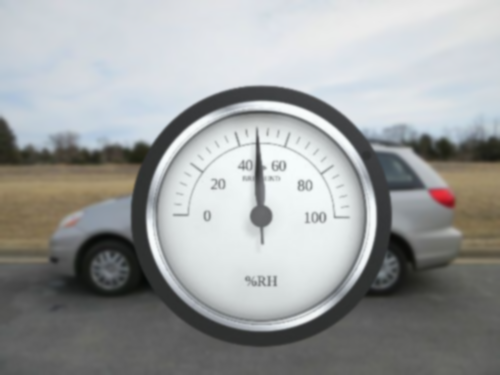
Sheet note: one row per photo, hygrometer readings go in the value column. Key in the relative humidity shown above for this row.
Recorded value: 48 %
